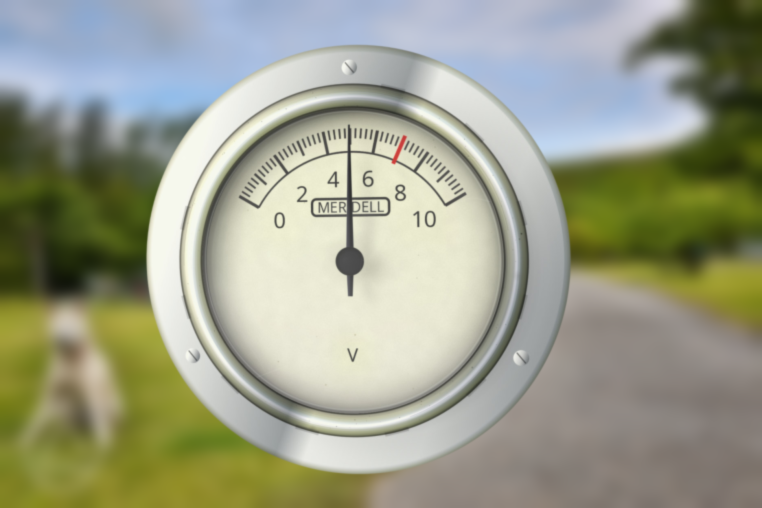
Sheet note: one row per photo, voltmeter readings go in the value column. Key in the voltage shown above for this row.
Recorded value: 5 V
